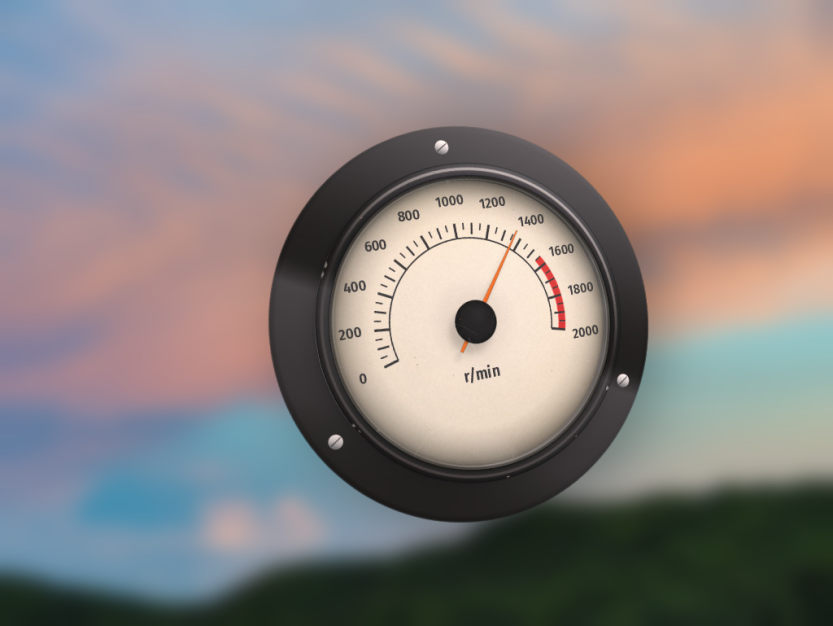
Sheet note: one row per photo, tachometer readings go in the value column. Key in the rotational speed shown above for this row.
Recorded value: 1350 rpm
